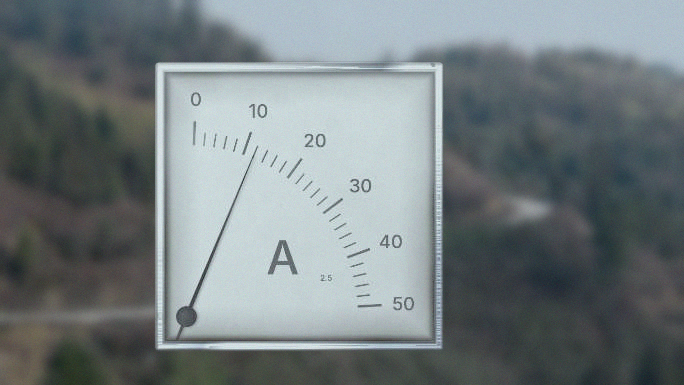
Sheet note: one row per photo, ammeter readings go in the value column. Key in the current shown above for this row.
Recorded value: 12 A
